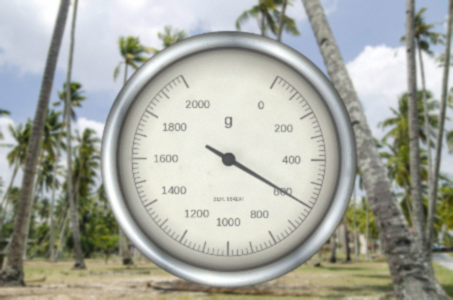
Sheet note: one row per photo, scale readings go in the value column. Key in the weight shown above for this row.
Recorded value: 600 g
